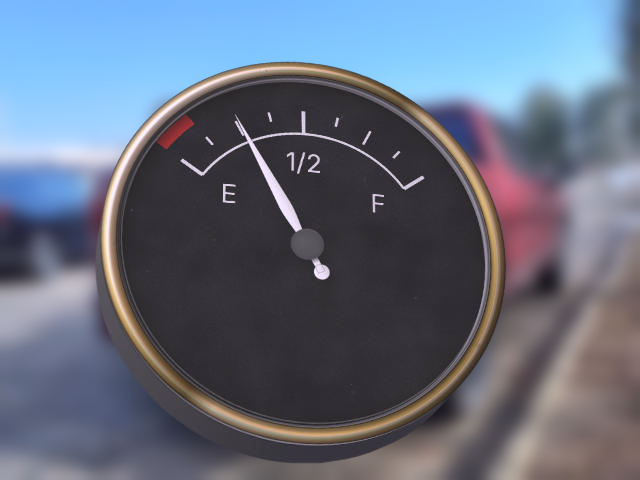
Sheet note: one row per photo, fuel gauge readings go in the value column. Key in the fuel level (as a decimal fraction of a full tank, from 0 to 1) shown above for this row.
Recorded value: 0.25
